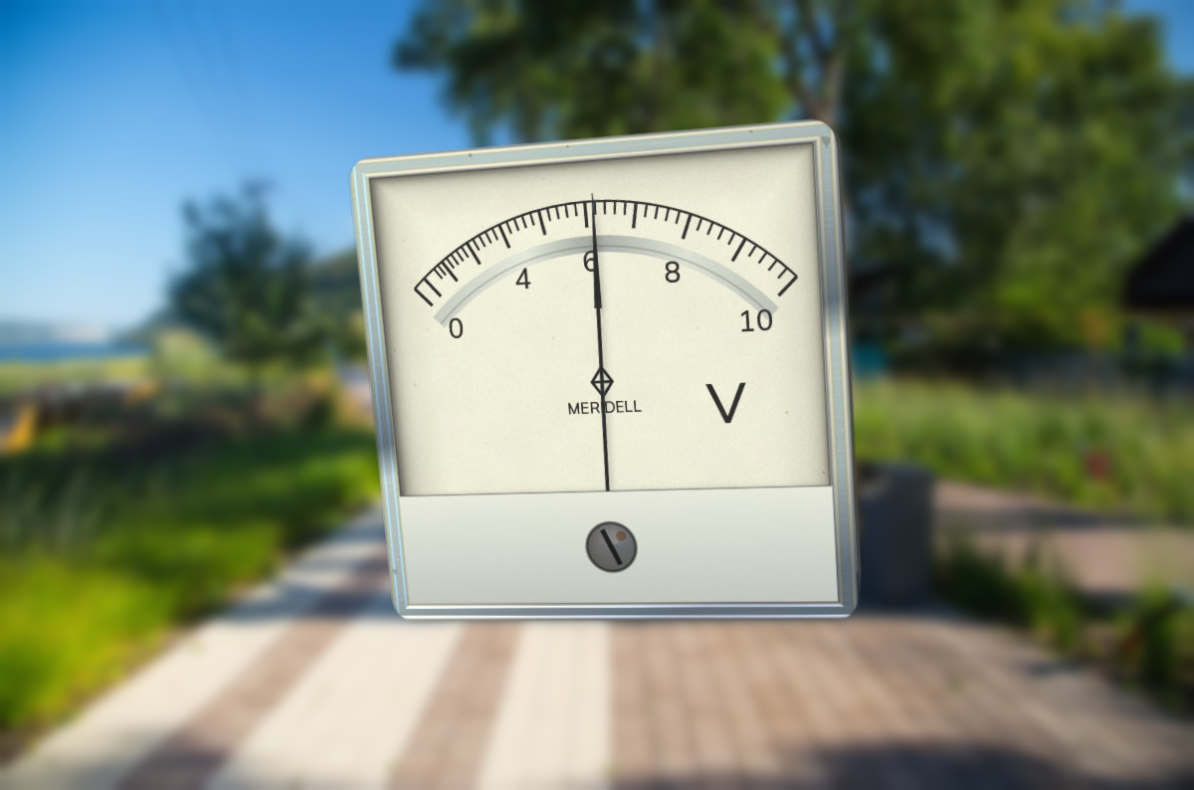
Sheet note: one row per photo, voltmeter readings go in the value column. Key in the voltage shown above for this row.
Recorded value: 6.2 V
